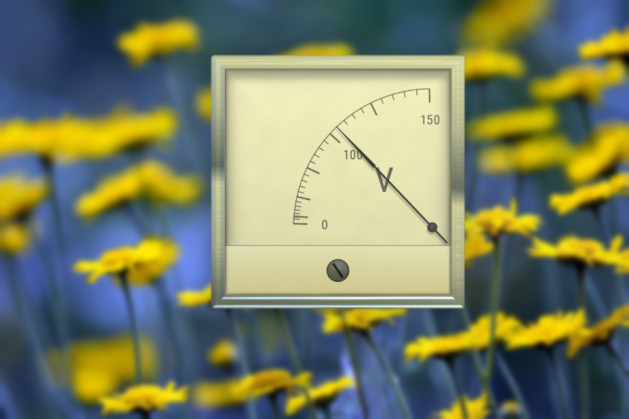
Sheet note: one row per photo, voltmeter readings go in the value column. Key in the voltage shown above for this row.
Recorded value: 105 V
